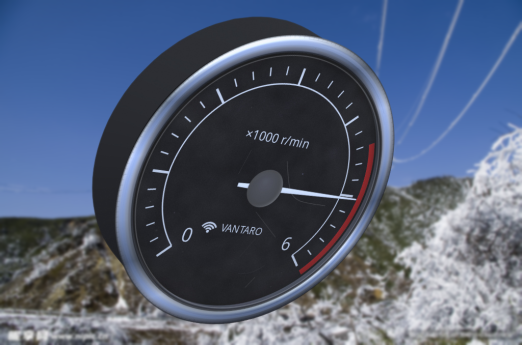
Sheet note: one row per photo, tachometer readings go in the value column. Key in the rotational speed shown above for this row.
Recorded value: 5000 rpm
